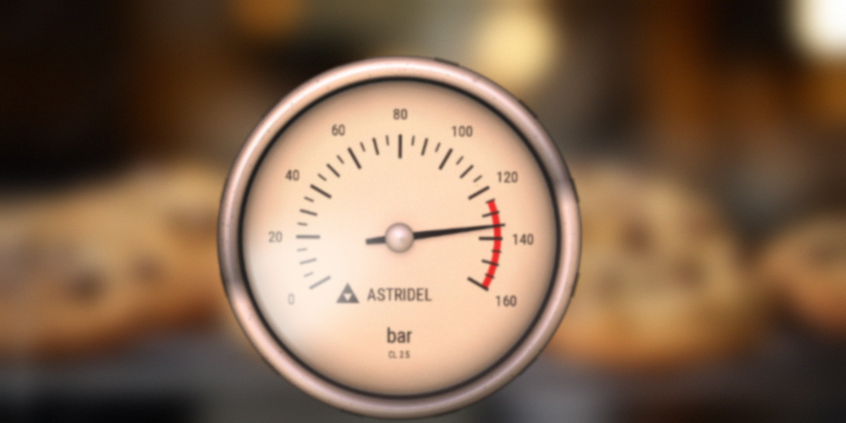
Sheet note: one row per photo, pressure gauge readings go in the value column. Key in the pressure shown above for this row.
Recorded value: 135 bar
